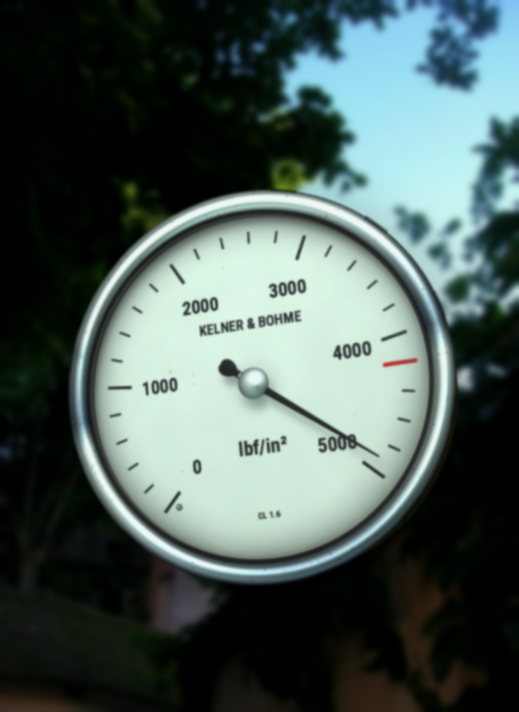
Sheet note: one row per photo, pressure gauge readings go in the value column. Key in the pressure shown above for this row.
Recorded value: 4900 psi
